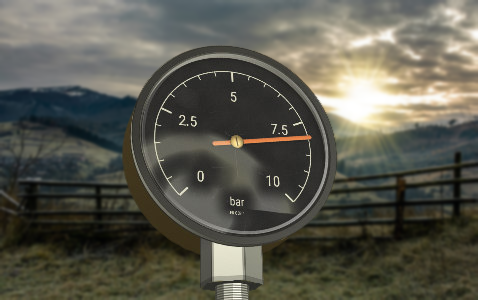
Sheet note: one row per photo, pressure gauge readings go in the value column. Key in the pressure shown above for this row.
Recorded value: 8 bar
